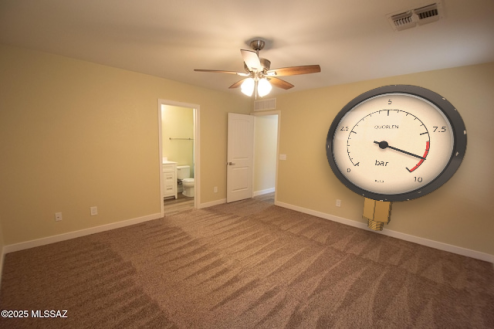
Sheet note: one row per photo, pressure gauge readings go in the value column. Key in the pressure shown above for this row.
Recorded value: 9 bar
